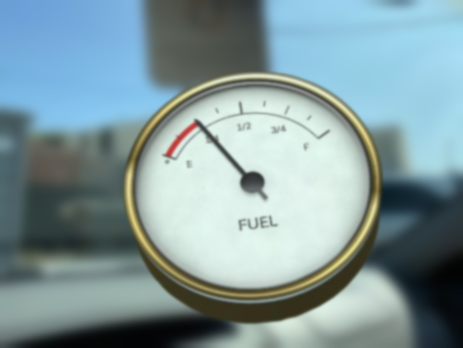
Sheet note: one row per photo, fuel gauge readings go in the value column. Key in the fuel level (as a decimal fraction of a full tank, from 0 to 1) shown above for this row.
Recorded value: 0.25
